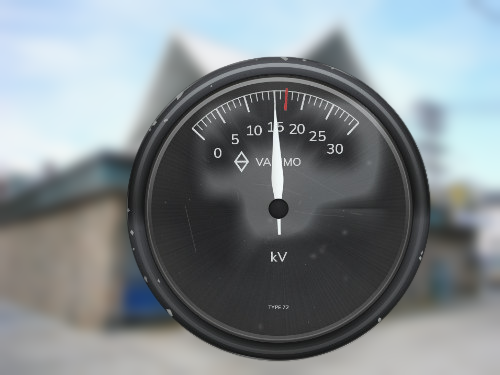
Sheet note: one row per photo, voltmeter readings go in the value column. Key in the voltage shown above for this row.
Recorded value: 15 kV
